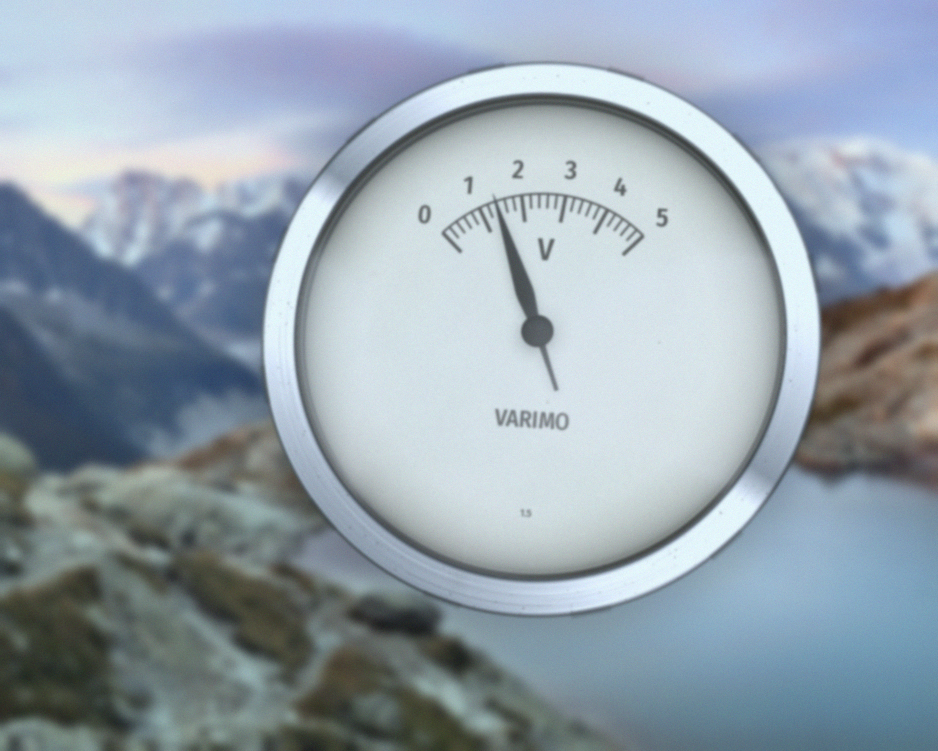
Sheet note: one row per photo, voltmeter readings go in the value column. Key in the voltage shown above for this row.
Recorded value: 1.4 V
